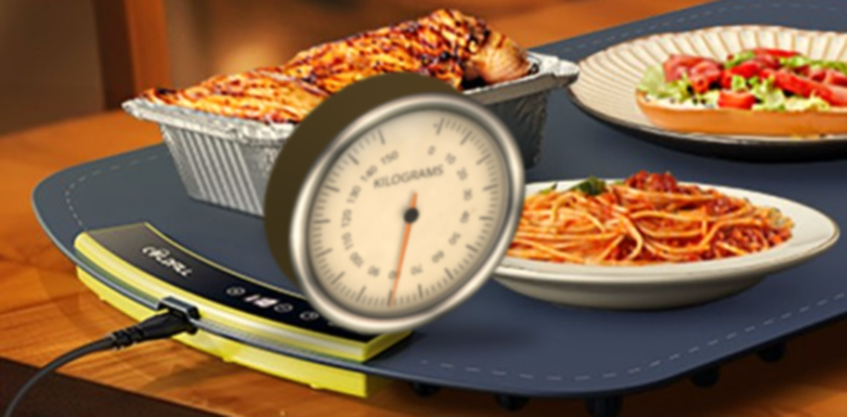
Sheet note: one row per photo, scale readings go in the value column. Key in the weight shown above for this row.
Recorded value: 80 kg
